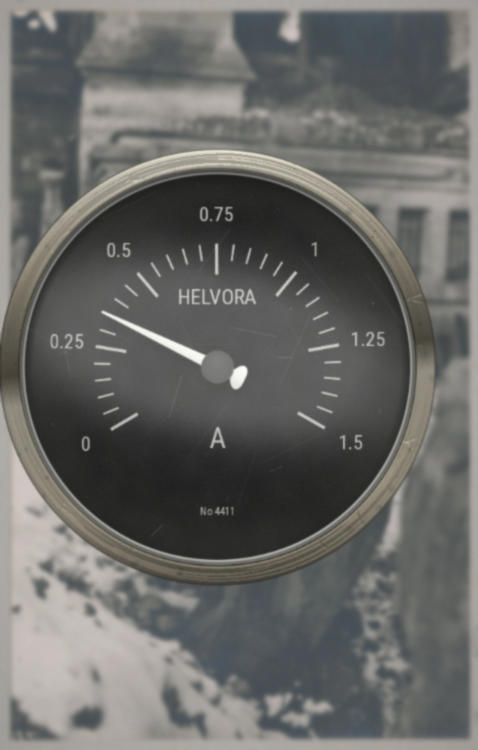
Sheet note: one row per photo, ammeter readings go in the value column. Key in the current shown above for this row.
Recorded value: 0.35 A
